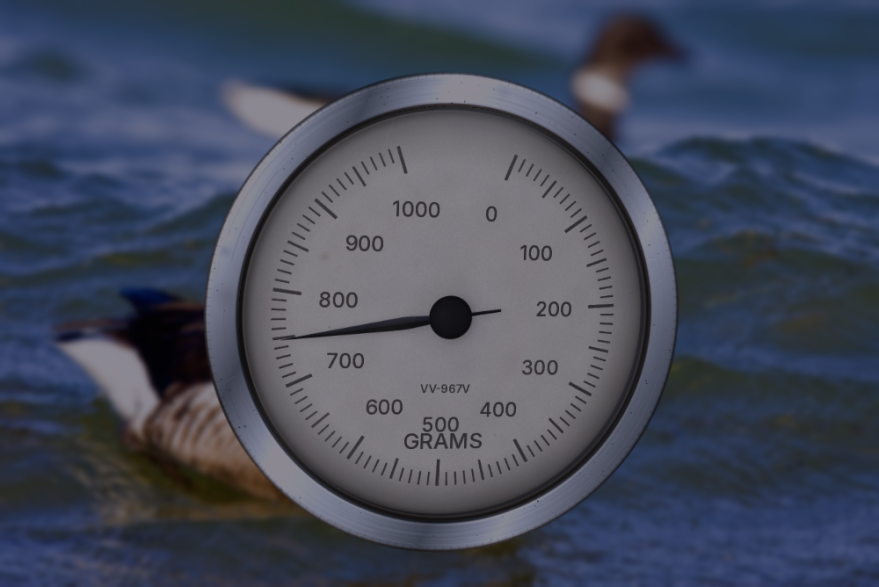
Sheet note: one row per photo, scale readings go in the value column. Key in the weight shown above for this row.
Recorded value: 750 g
